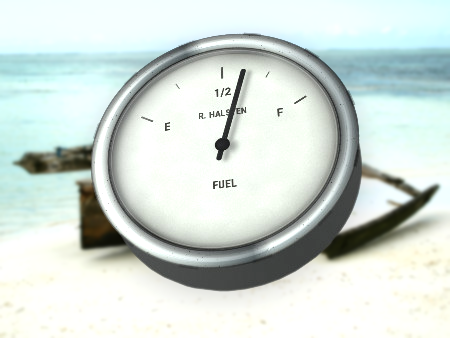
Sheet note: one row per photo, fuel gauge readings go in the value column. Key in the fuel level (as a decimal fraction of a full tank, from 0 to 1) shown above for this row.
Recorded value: 0.625
